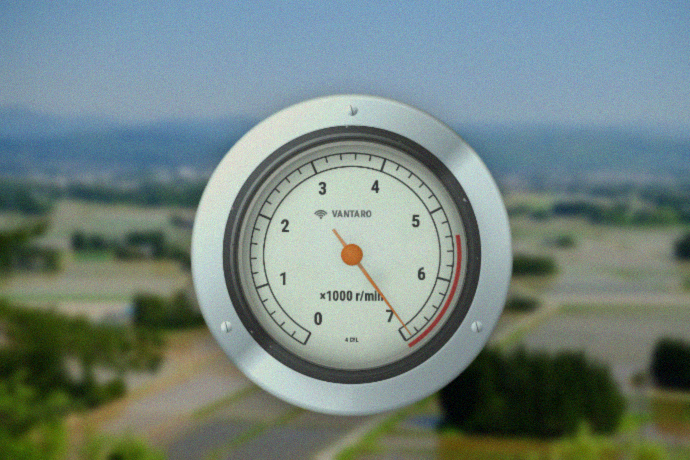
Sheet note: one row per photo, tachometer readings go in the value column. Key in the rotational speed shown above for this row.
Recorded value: 6900 rpm
